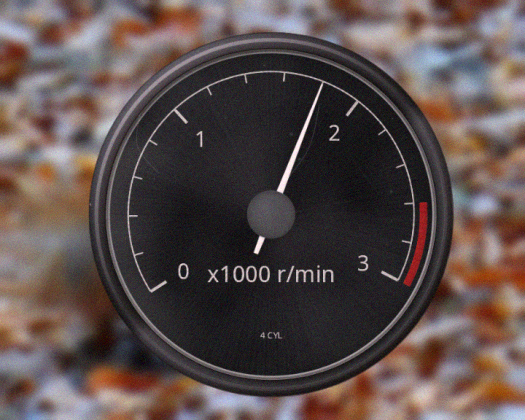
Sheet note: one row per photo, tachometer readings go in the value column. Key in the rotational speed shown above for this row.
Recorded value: 1800 rpm
